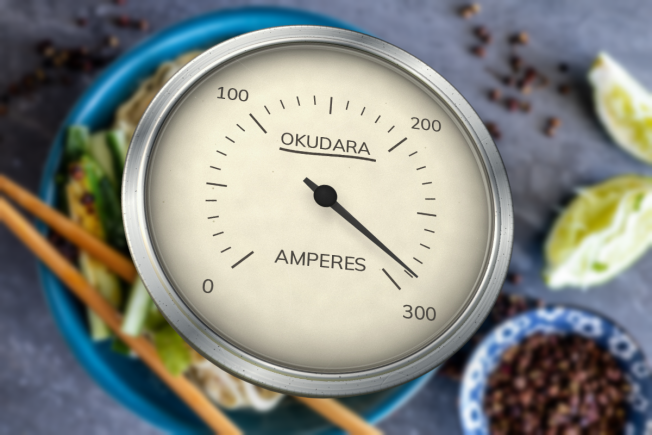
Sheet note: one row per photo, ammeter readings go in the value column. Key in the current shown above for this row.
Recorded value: 290 A
